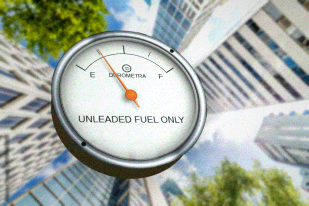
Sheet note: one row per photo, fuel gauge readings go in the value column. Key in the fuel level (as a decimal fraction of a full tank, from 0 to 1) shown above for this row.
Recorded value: 0.25
